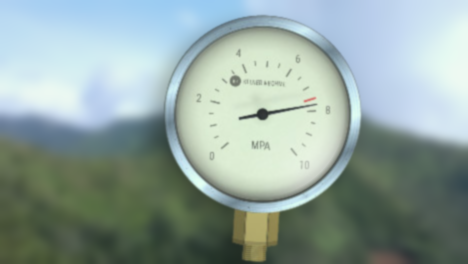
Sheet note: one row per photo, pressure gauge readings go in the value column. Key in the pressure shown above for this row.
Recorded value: 7.75 MPa
